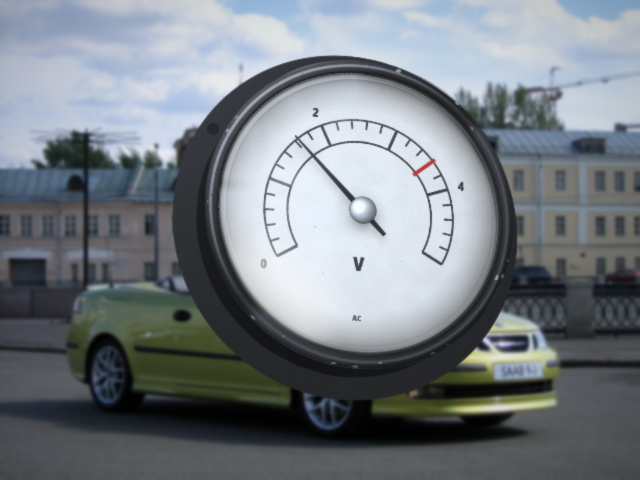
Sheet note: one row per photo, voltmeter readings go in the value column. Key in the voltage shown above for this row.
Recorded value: 1.6 V
